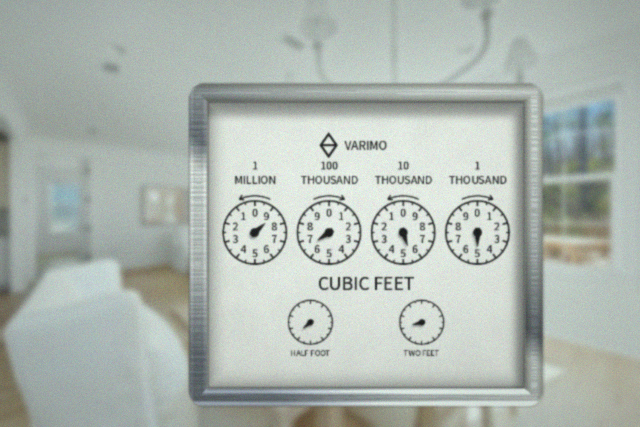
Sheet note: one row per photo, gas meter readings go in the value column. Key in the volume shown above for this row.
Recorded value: 865500 ft³
